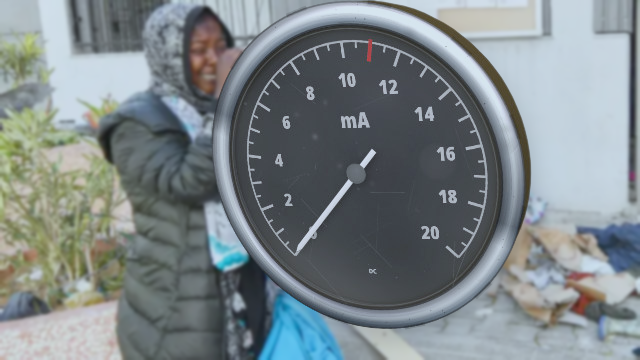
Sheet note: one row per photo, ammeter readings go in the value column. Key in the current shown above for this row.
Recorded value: 0 mA
